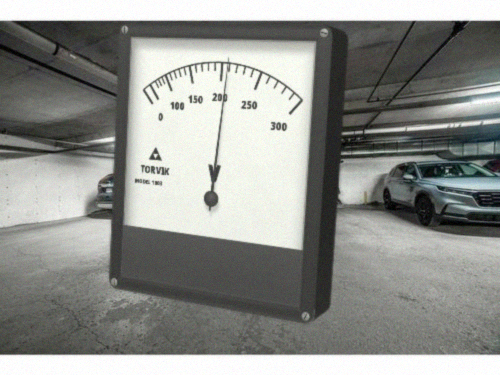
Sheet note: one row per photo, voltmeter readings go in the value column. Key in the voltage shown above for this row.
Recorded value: 210 V
